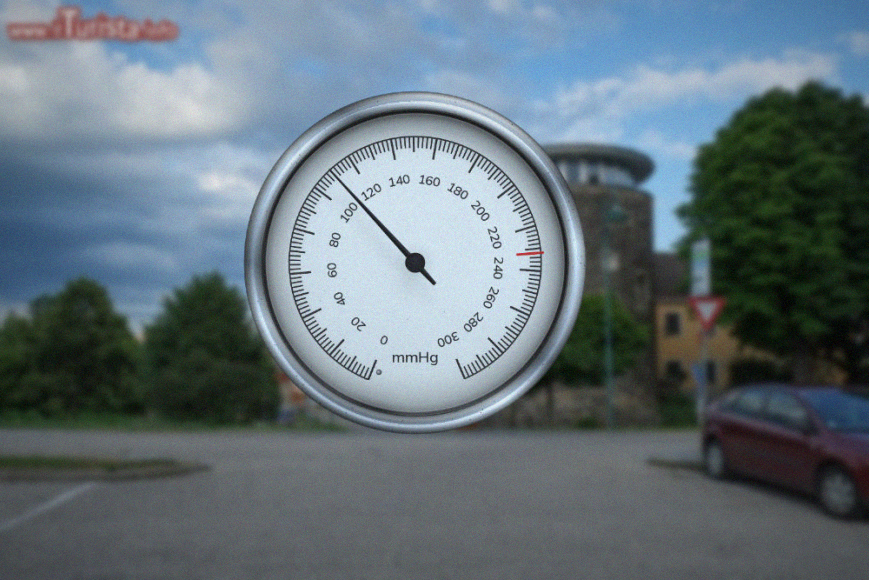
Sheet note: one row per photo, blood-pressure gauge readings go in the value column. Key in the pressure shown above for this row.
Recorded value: 110 mmHg
